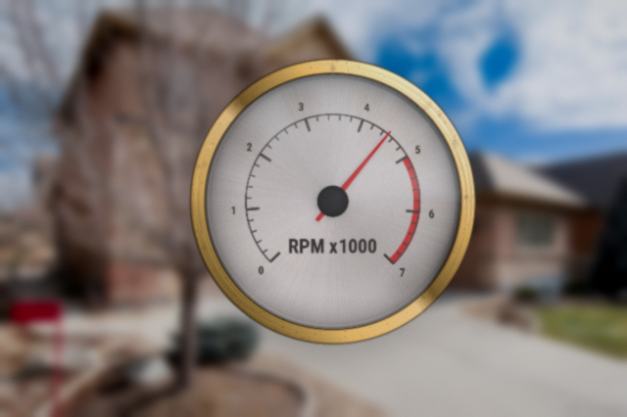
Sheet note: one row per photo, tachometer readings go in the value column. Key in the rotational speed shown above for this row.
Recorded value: 4500 rpm
